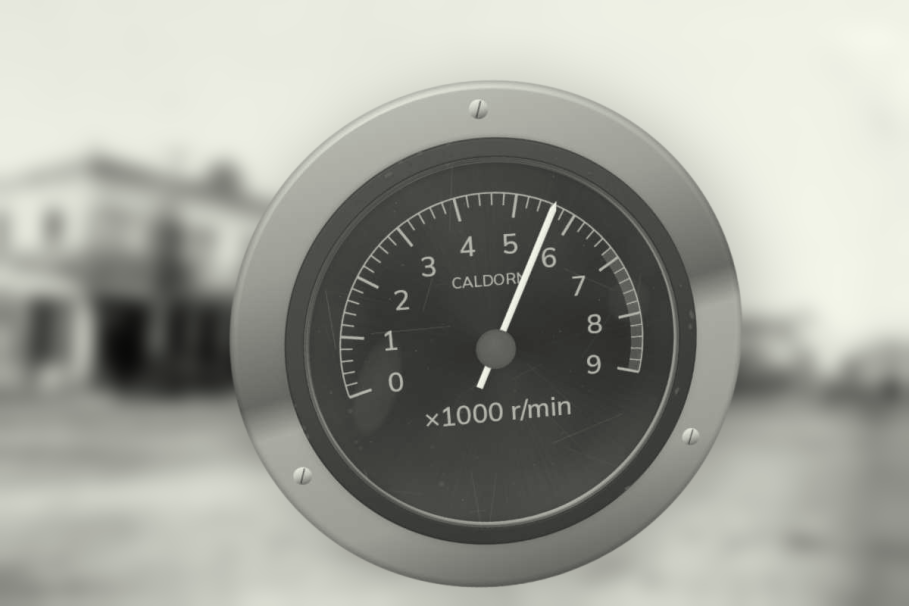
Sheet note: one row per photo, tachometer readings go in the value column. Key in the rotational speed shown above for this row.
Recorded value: 5600 rpm
